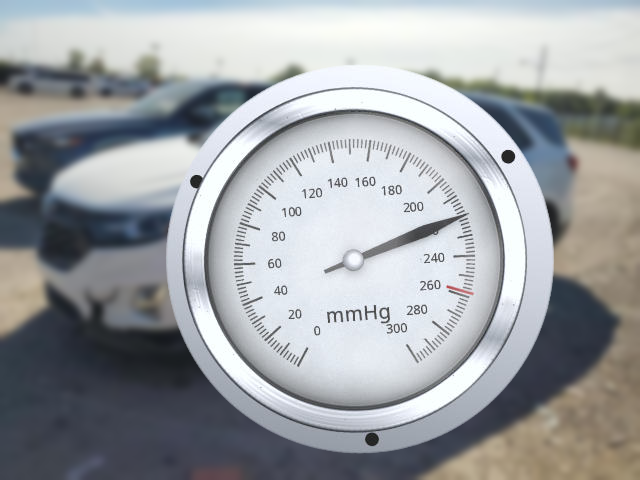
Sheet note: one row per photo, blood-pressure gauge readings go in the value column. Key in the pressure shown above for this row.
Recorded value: 220 mmHg
